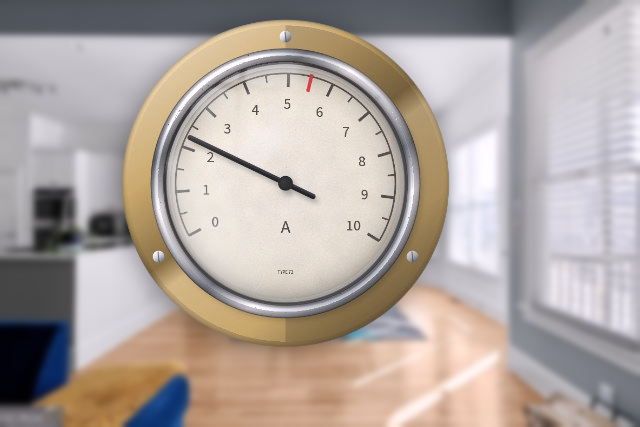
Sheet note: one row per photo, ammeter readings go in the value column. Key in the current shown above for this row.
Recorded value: 2.25 A
